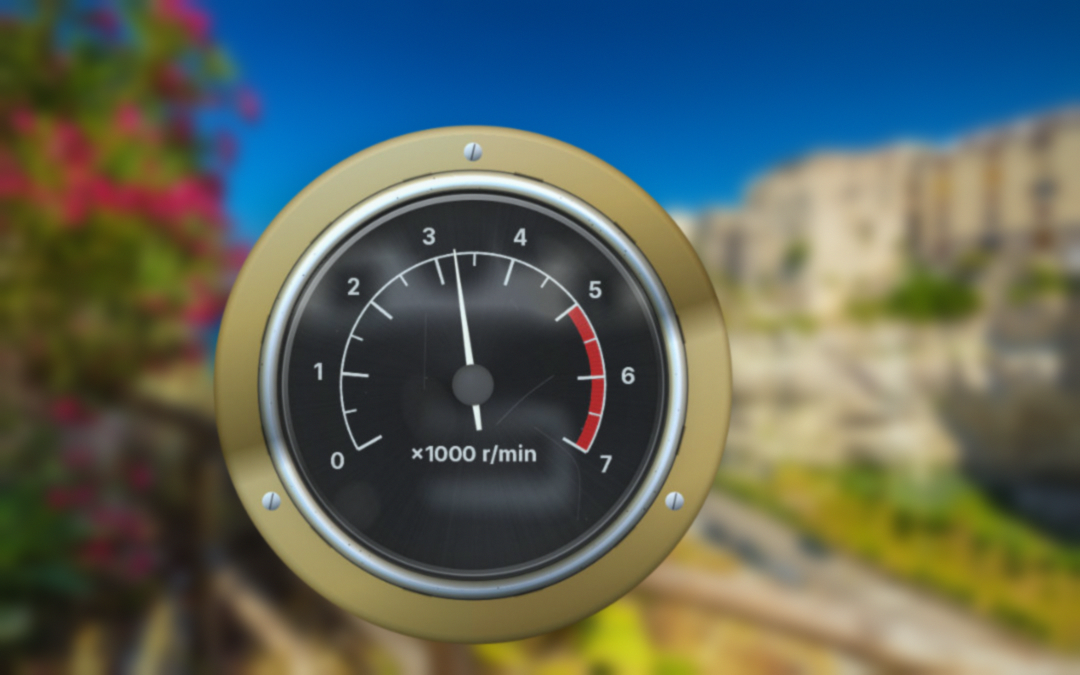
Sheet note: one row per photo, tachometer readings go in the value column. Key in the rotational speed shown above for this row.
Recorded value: 3250 rpm
